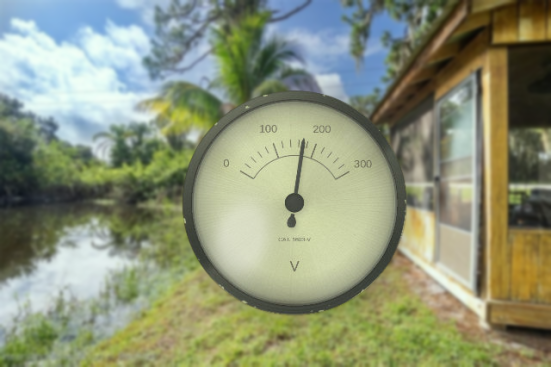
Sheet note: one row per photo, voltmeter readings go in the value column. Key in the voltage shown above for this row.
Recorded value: 170 V
